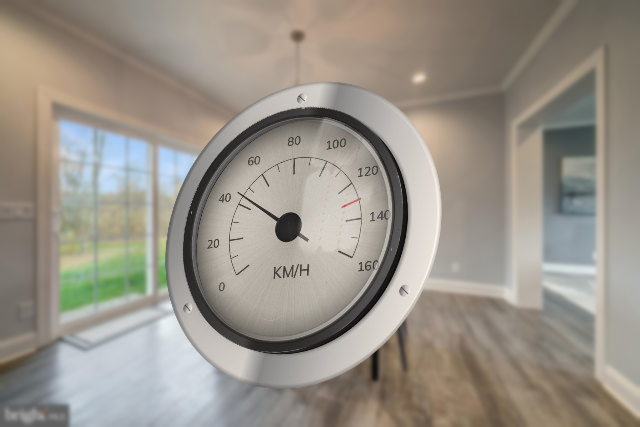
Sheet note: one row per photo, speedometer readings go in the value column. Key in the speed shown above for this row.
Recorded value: 45 km/h
